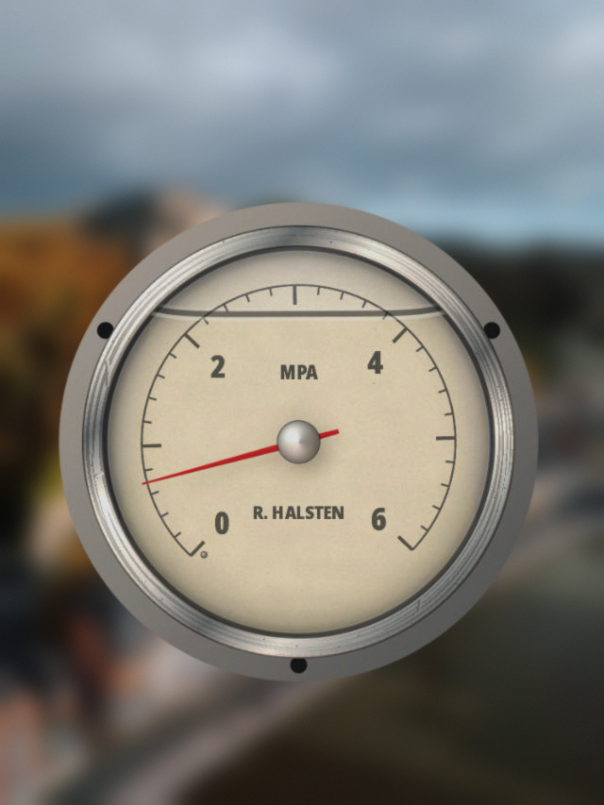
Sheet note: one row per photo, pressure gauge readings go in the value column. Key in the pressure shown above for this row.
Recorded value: 0.7 MPa
